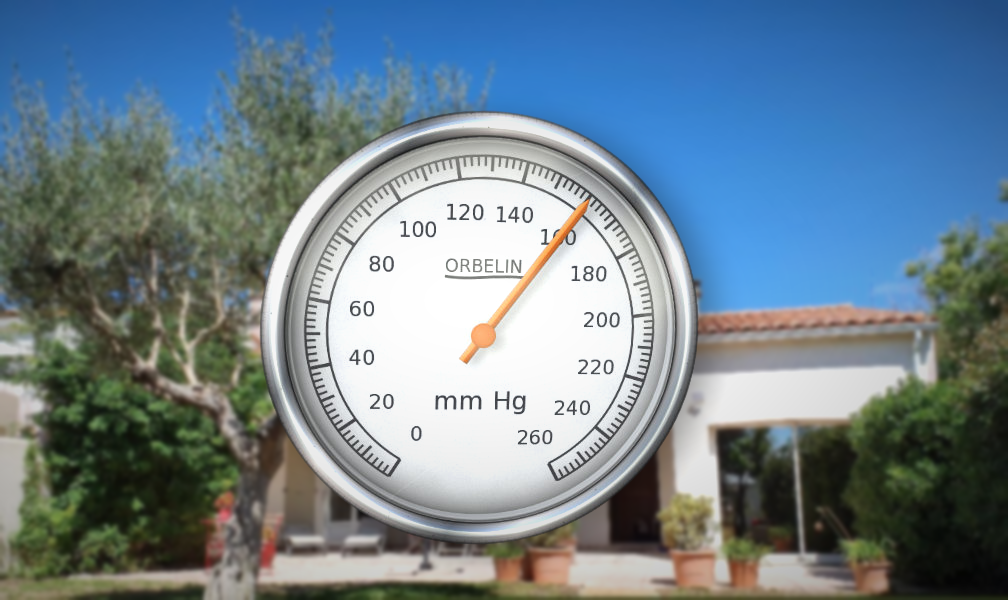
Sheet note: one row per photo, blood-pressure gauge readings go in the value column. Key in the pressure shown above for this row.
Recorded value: 160 mmHg
